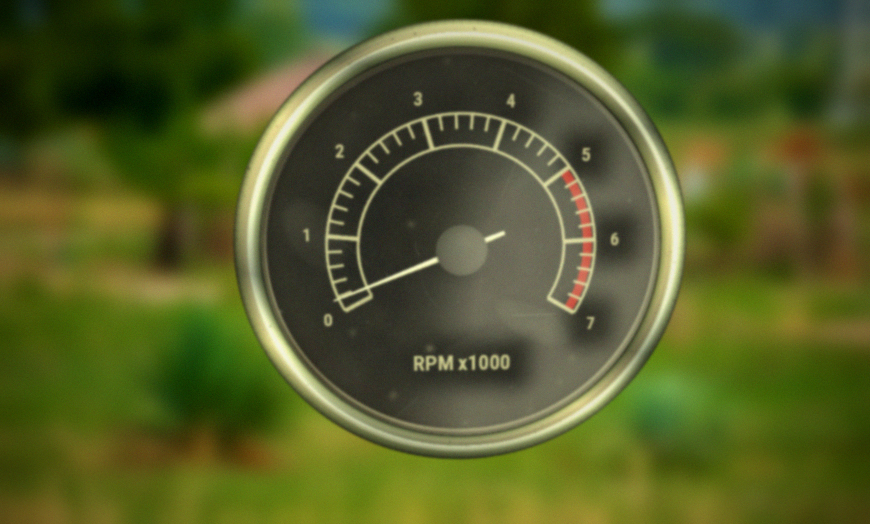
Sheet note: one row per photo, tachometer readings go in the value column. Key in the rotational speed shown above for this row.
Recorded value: 200 rpm
